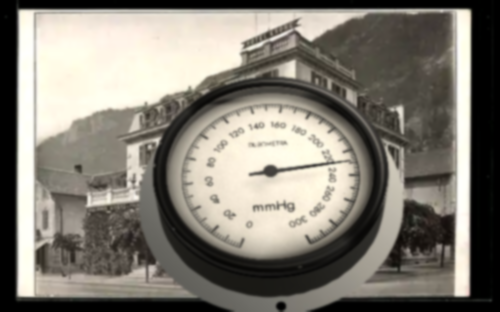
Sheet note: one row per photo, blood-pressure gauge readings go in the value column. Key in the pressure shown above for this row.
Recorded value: 230 mmHg
